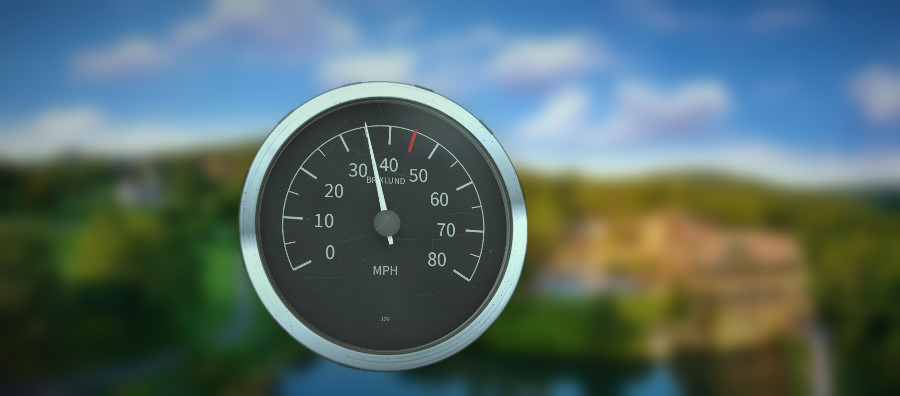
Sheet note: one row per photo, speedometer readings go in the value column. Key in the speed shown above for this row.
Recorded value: 35 mph
